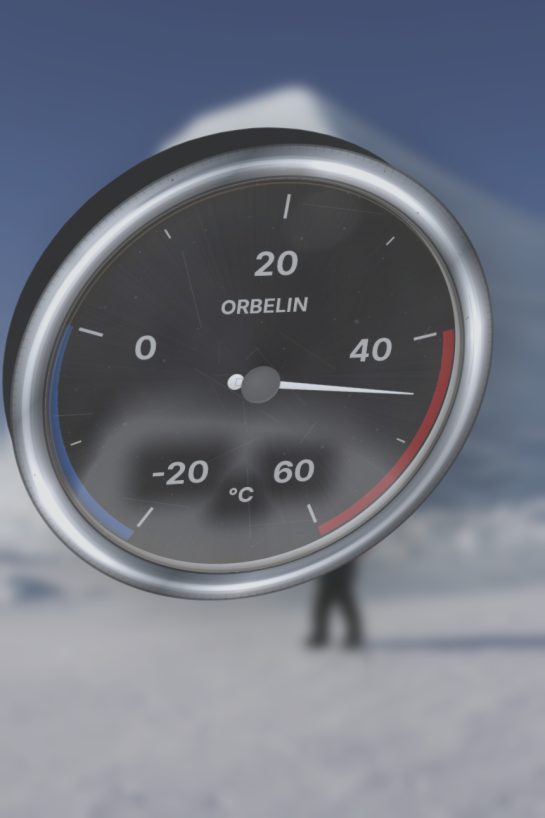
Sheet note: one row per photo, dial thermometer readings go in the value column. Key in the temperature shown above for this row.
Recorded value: 45 °C
